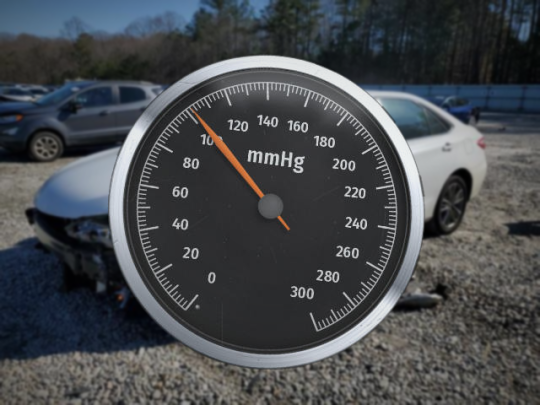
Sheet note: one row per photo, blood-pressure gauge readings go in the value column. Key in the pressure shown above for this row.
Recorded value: 102 mmHg
